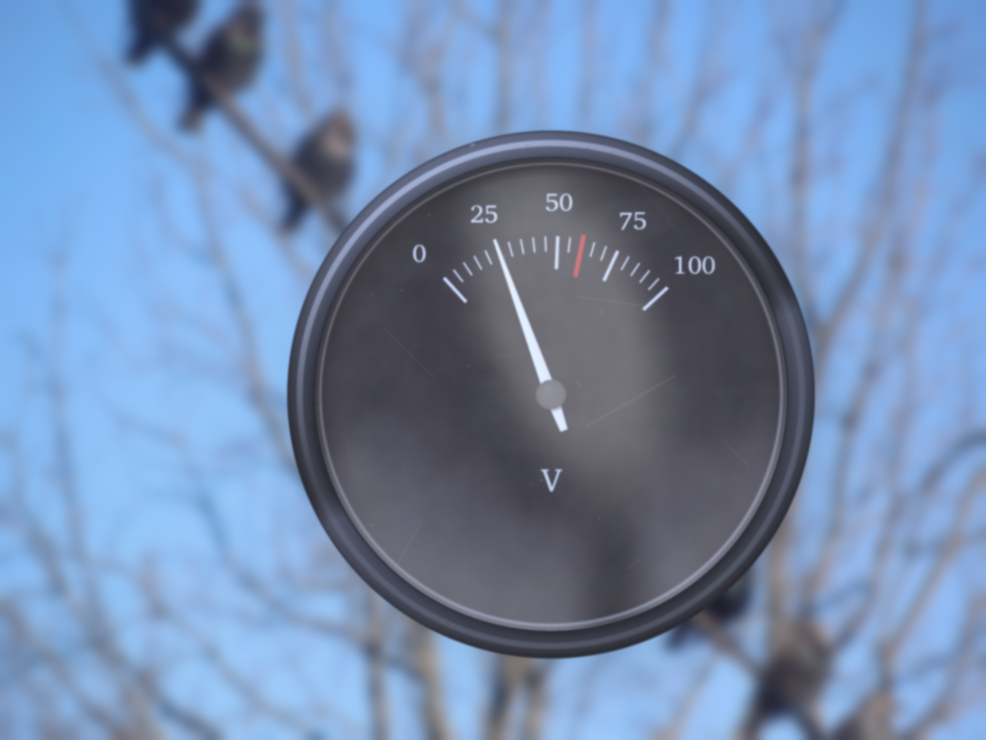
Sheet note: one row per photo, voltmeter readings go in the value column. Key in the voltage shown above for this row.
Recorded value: 25 V
